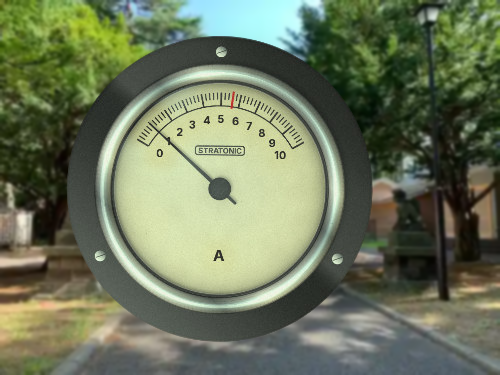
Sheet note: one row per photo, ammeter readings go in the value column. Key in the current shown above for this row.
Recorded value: 1 A
